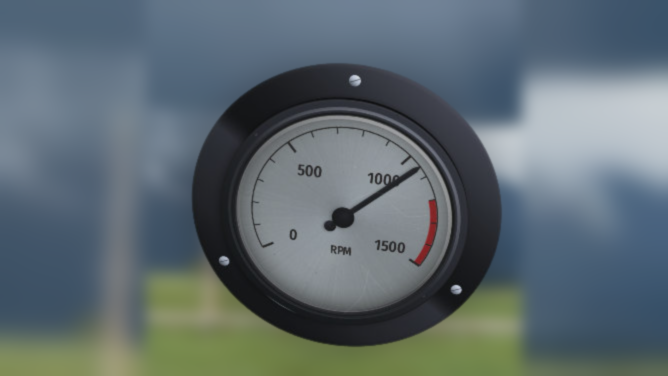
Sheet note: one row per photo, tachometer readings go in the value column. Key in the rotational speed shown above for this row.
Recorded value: 1050 rpm
